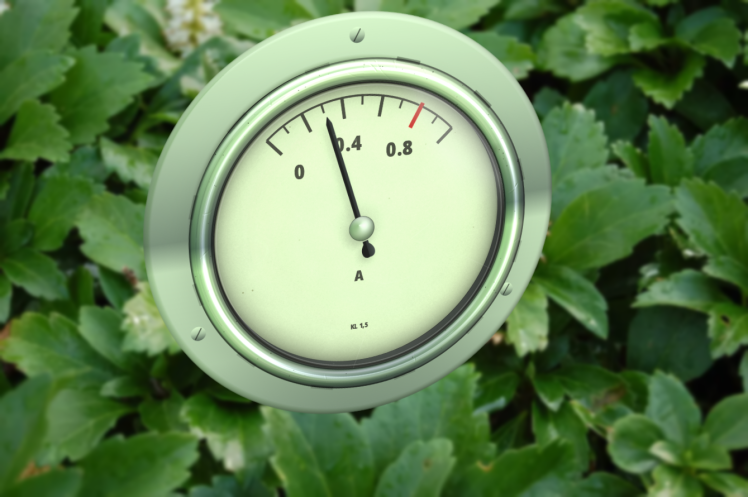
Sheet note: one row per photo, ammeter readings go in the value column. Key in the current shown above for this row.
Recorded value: 0.3 A
